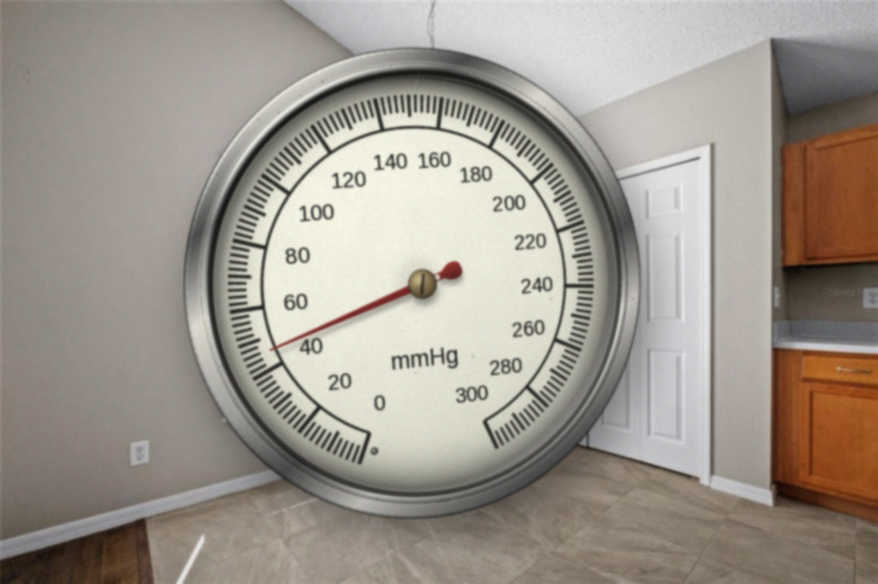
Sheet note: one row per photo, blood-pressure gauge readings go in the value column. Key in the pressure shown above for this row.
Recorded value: 46 mmHg
